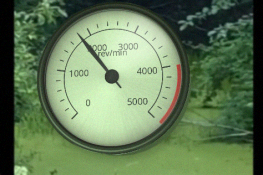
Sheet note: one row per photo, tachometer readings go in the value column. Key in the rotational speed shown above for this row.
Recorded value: 1800 rpm
